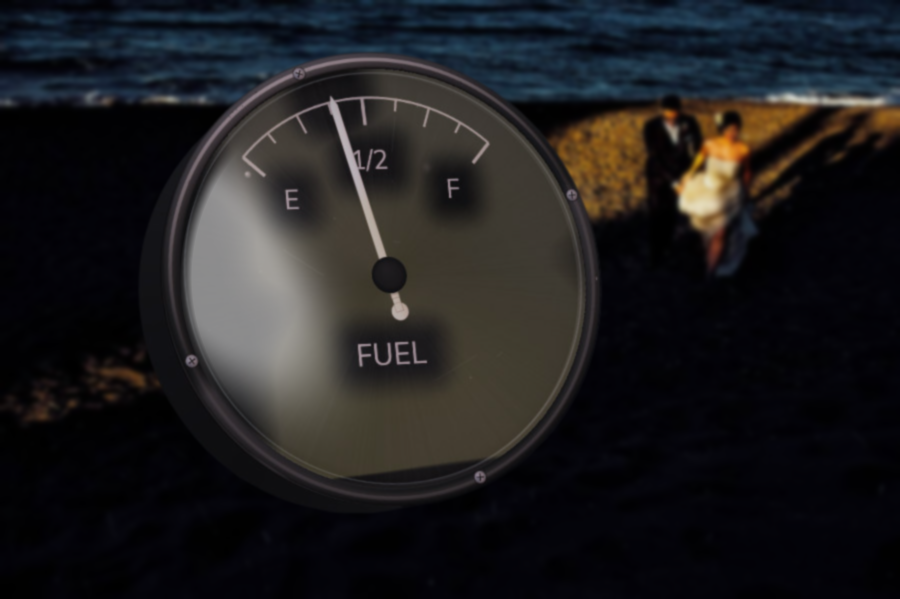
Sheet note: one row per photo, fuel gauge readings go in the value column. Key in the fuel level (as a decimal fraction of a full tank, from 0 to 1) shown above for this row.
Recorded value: 0.375
